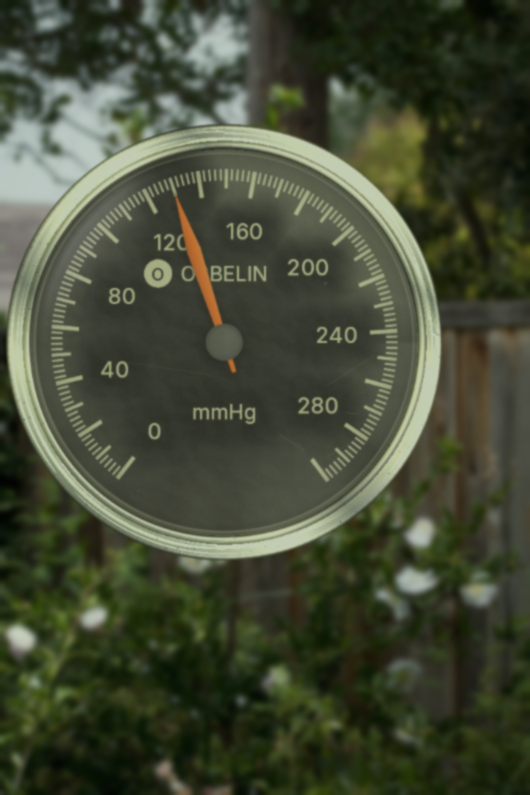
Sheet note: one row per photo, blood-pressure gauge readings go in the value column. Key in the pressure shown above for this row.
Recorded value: 130 mmHg
